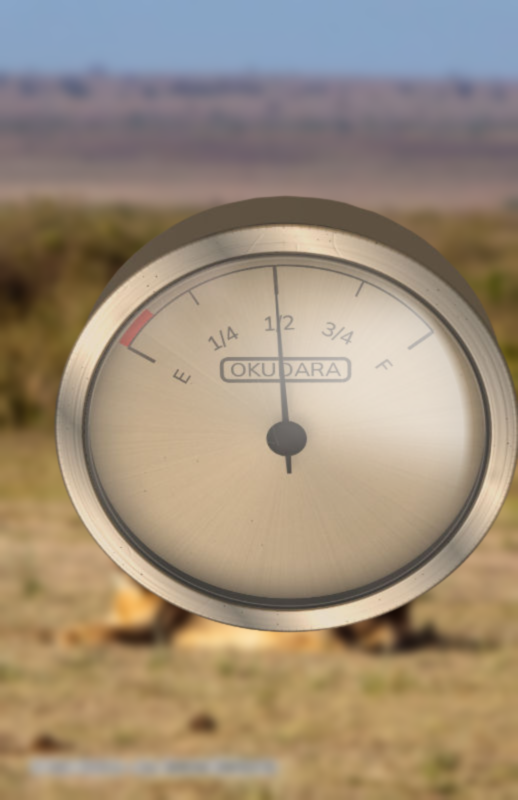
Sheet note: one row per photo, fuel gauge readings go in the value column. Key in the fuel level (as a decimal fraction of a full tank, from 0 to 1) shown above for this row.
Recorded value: 0.5
